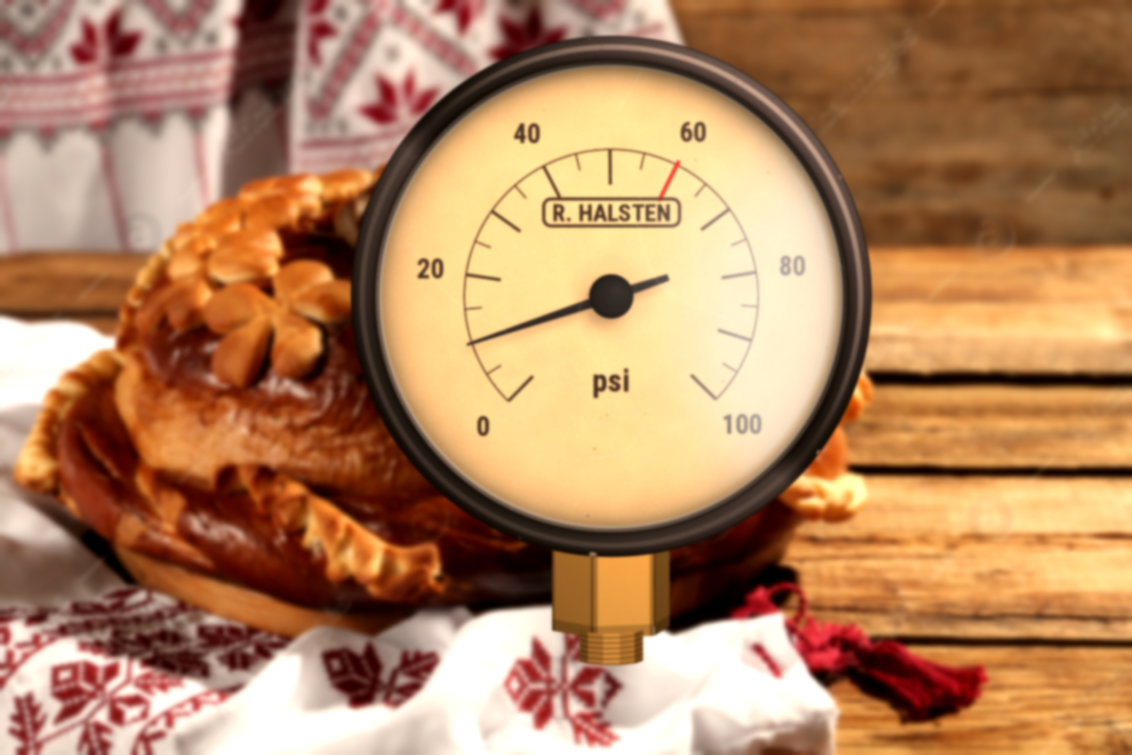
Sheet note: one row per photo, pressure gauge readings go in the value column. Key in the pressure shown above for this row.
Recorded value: 10 psi
